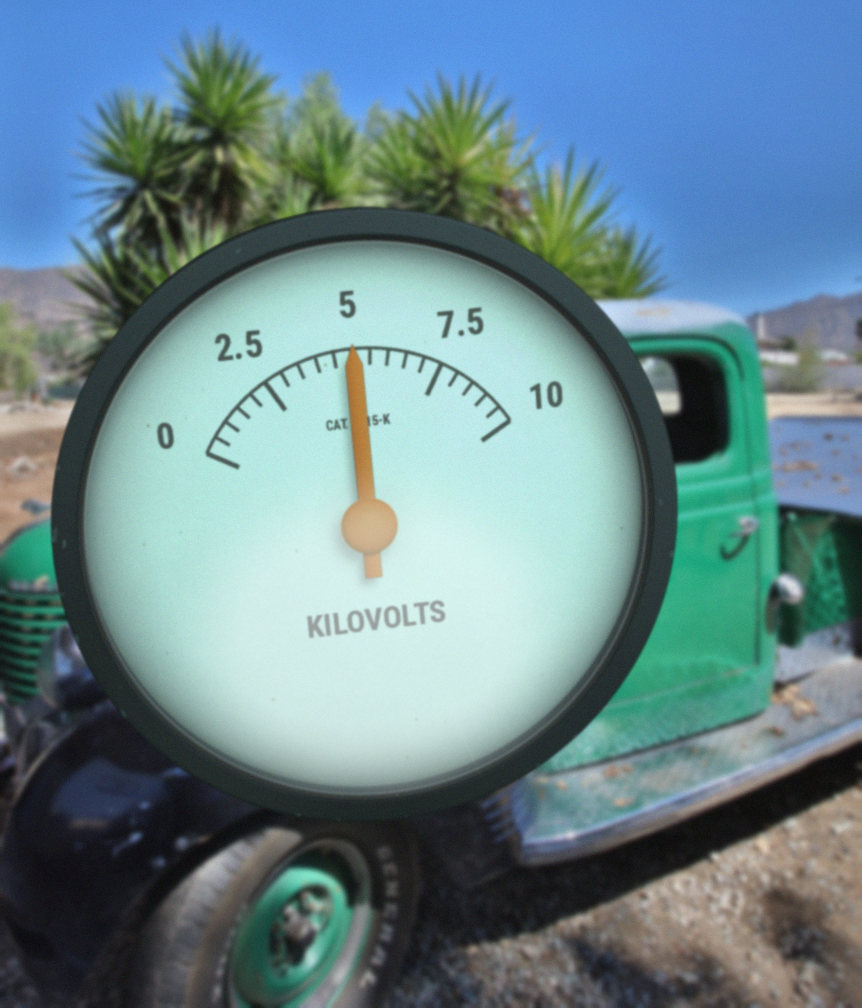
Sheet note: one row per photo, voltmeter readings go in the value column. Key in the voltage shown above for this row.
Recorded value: 5 kV
